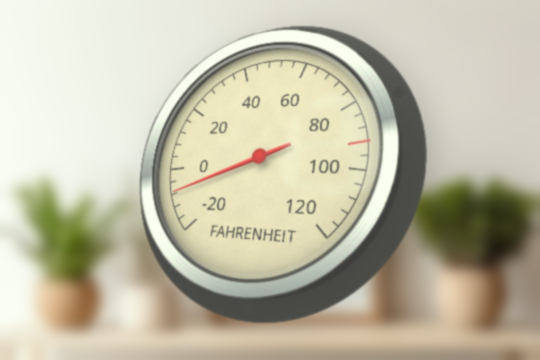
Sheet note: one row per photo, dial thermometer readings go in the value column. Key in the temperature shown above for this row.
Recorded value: -8 °F
